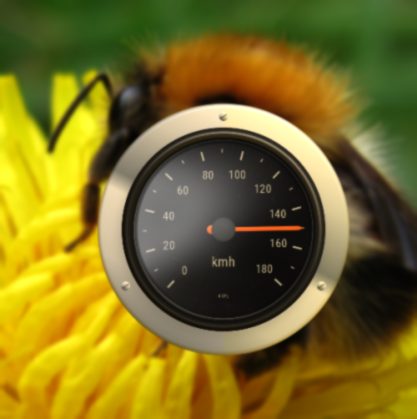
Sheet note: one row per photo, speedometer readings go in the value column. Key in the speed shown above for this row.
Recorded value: 150 km/h
